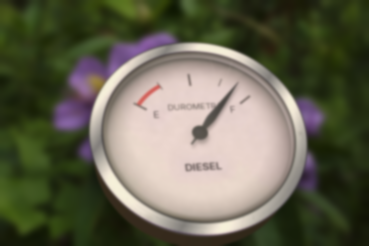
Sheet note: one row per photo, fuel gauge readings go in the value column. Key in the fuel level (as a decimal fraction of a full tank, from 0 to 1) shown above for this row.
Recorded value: 0.875
